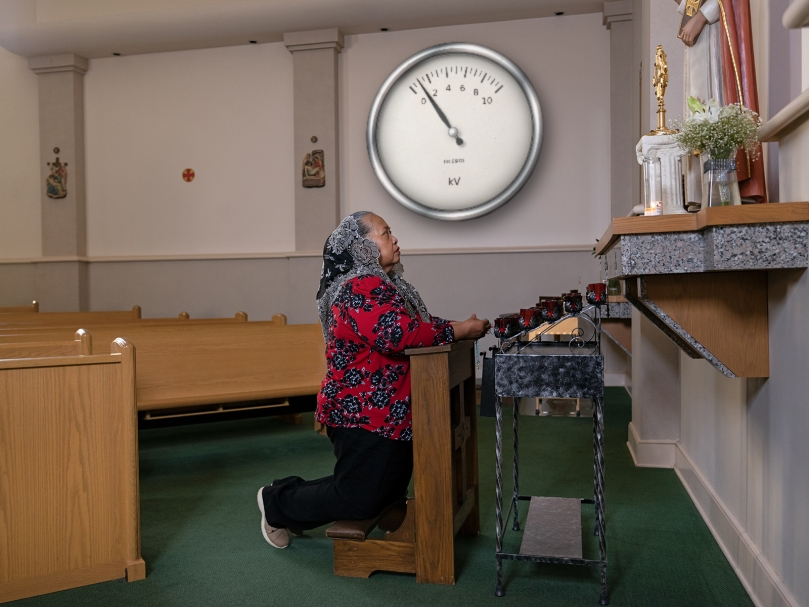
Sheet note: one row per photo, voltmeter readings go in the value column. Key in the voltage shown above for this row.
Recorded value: 1 kV
